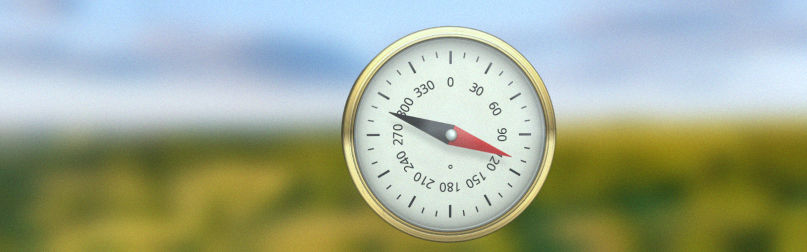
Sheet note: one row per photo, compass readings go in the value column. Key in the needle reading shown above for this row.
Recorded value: 110 °
